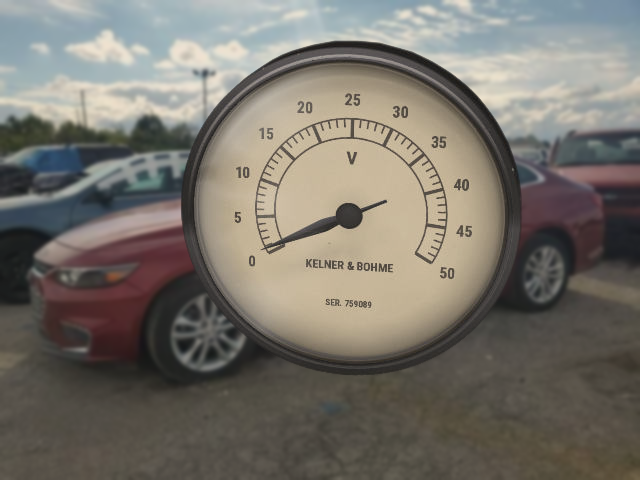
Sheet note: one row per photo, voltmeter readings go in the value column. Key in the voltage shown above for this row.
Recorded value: 1 V
